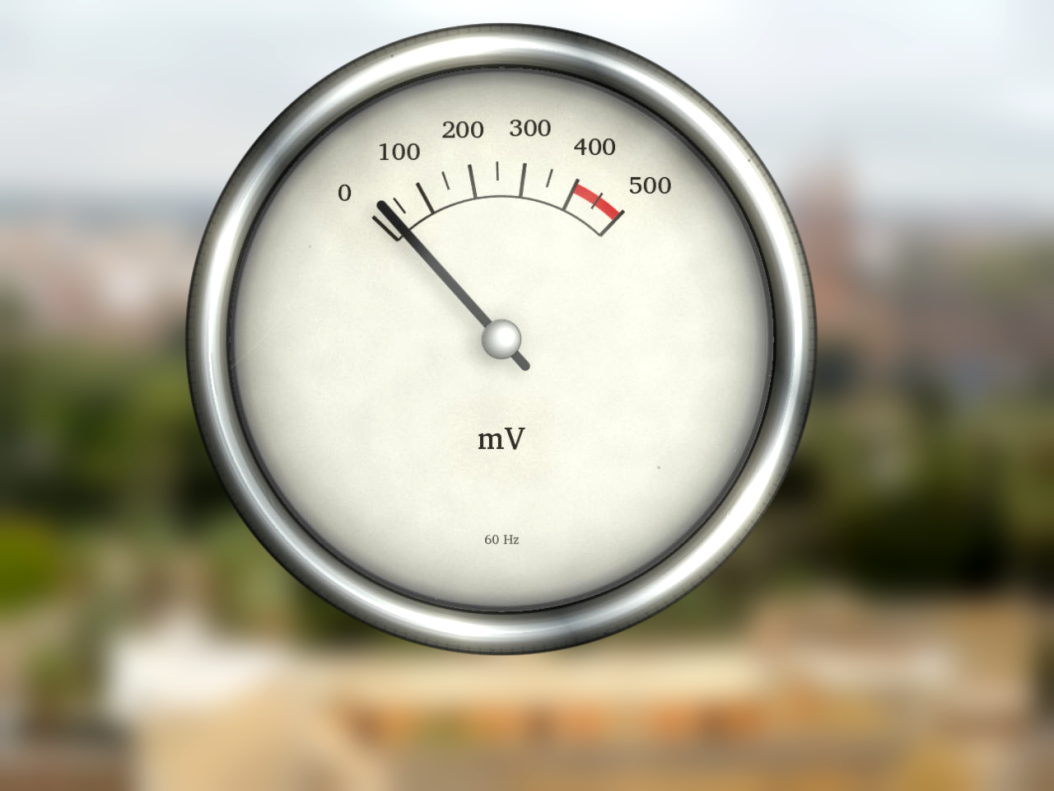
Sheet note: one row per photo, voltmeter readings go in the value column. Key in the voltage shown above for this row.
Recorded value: 25 mV
